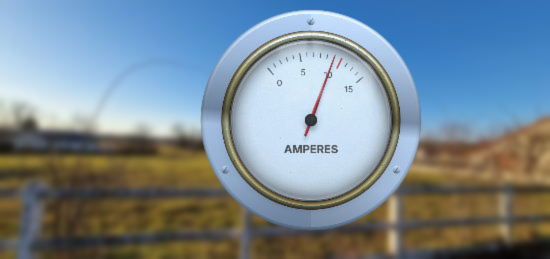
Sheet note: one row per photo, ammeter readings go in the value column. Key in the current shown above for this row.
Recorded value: 10 A
